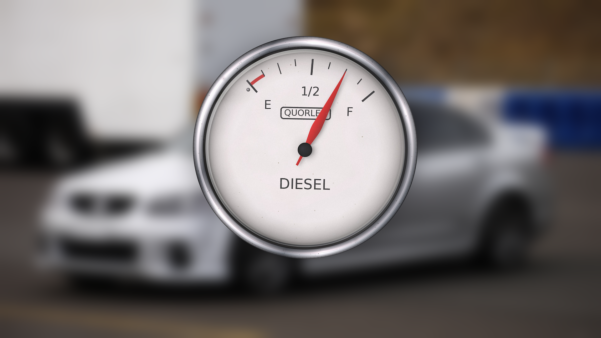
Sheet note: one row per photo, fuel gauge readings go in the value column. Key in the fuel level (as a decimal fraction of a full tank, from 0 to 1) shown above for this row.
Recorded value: 0.75
